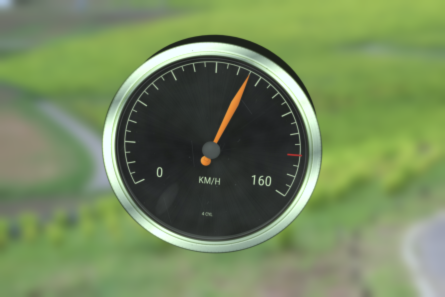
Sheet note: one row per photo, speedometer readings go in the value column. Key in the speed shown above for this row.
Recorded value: 95 km/h
